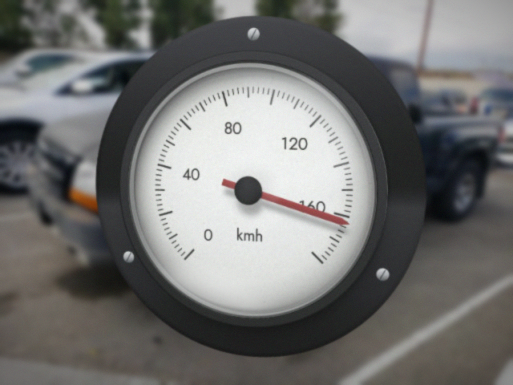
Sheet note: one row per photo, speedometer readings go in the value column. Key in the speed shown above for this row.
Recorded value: 162 km/h
